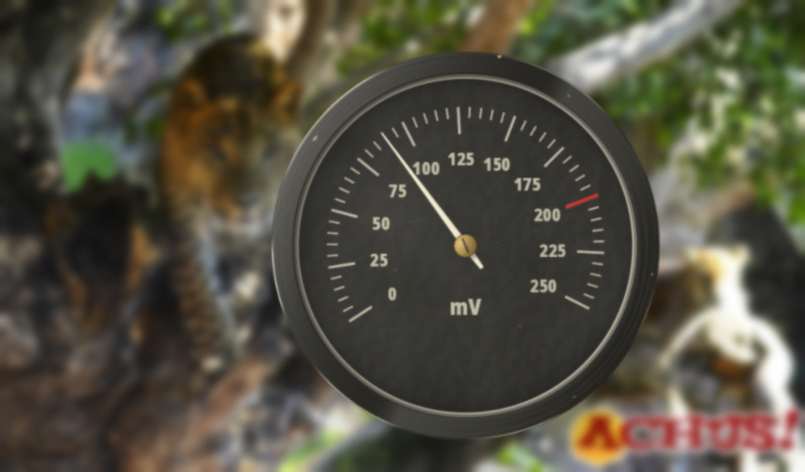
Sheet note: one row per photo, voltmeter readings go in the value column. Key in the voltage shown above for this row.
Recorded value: 90 mV
